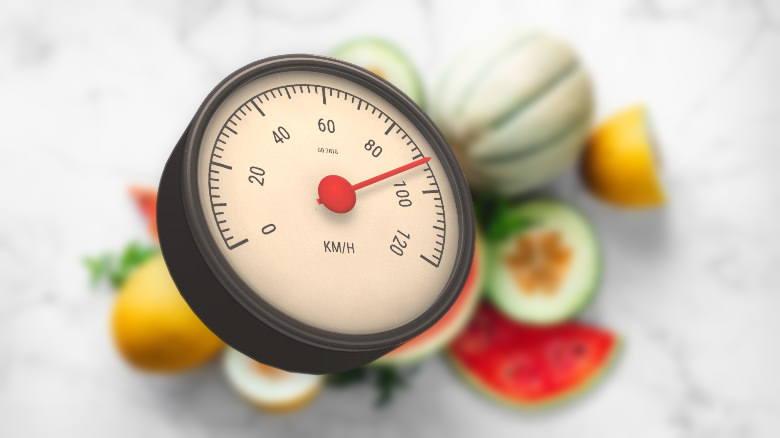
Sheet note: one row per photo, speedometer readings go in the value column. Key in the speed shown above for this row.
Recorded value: 92 km/h
